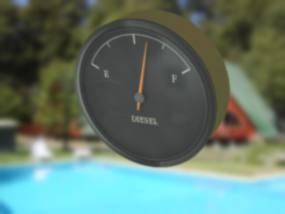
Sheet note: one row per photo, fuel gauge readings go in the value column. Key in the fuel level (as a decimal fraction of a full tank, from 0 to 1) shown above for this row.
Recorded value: 0.625
